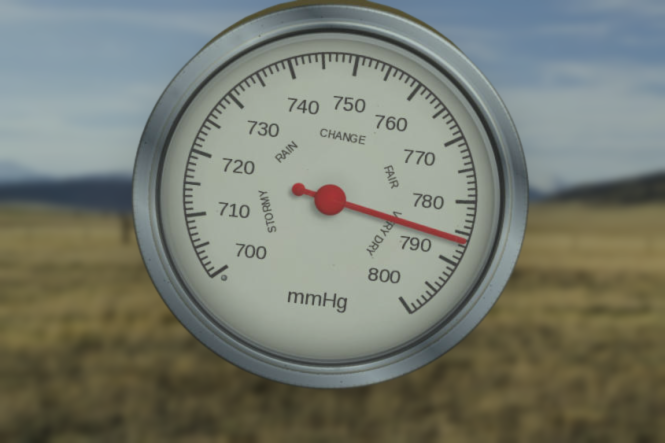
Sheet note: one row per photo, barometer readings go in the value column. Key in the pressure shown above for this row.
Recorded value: 786 mmHg
